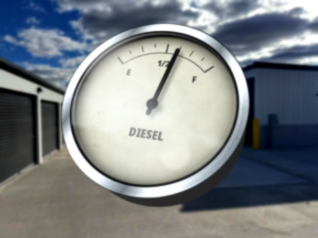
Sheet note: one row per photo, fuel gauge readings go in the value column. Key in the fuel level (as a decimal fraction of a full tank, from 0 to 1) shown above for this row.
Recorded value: 0.625
